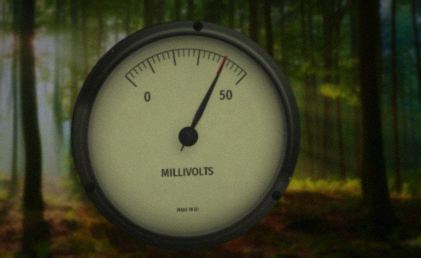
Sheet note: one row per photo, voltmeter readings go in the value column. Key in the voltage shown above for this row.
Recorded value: 40 mV
